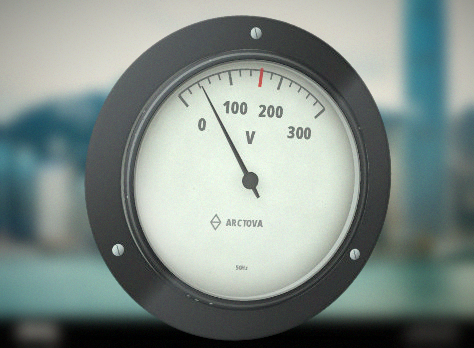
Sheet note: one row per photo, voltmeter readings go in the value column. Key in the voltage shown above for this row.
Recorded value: 40 V
